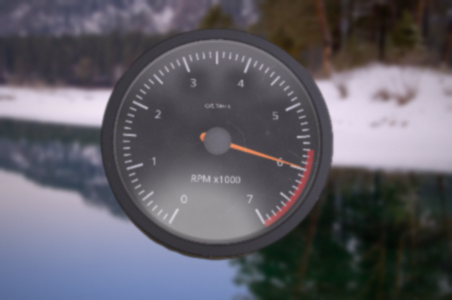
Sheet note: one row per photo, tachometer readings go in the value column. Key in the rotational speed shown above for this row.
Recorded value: 6000 rpm
